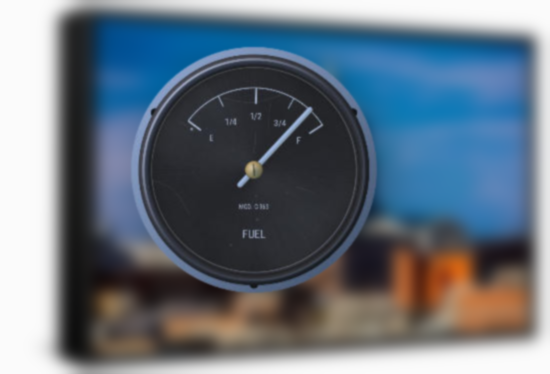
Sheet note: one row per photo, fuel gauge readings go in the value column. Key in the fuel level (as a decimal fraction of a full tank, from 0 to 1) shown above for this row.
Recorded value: 0.875
